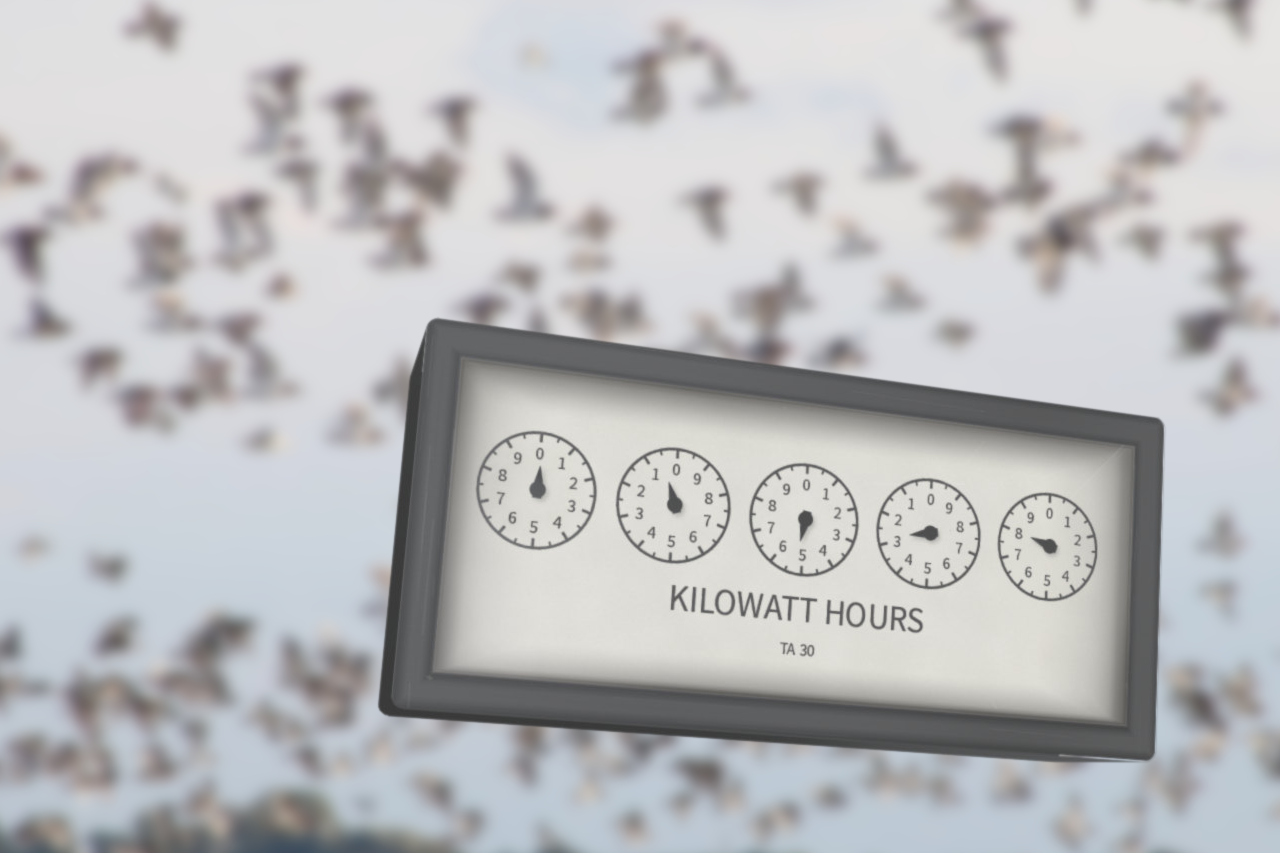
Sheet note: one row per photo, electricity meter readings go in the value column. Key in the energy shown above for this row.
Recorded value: 528 kWh
